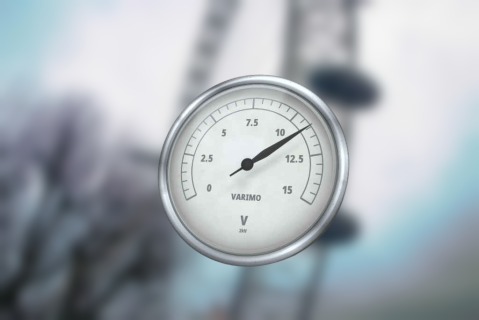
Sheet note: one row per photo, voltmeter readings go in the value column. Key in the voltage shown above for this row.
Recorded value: 11 V
